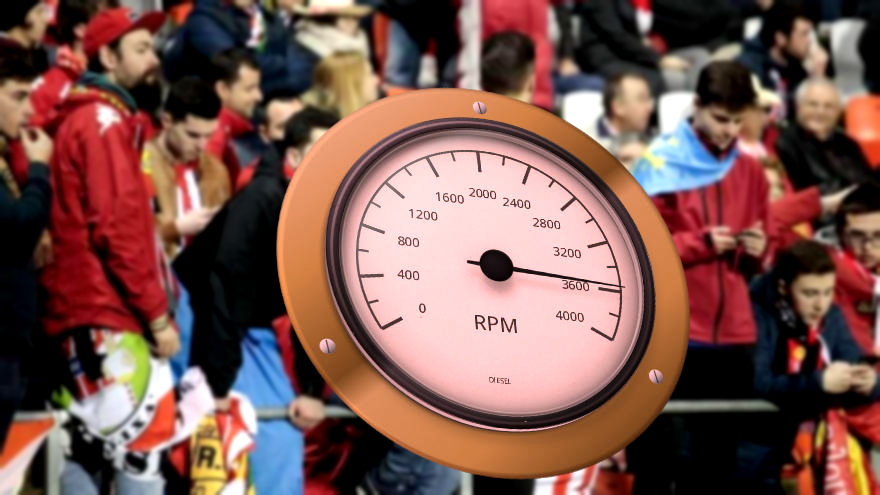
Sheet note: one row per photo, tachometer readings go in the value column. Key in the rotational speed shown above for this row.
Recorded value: 3600 rpm
